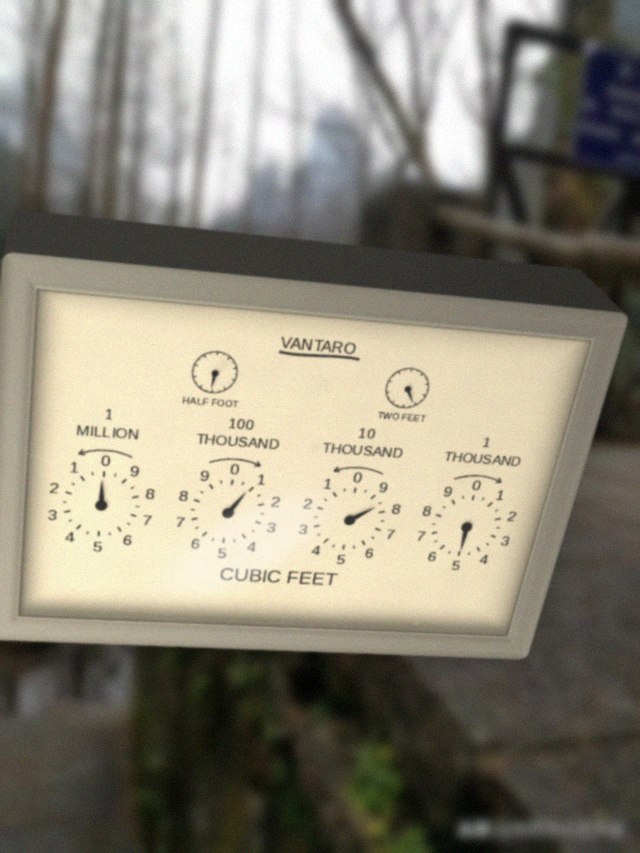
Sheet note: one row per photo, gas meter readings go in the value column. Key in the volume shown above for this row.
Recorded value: 8500 ft³
